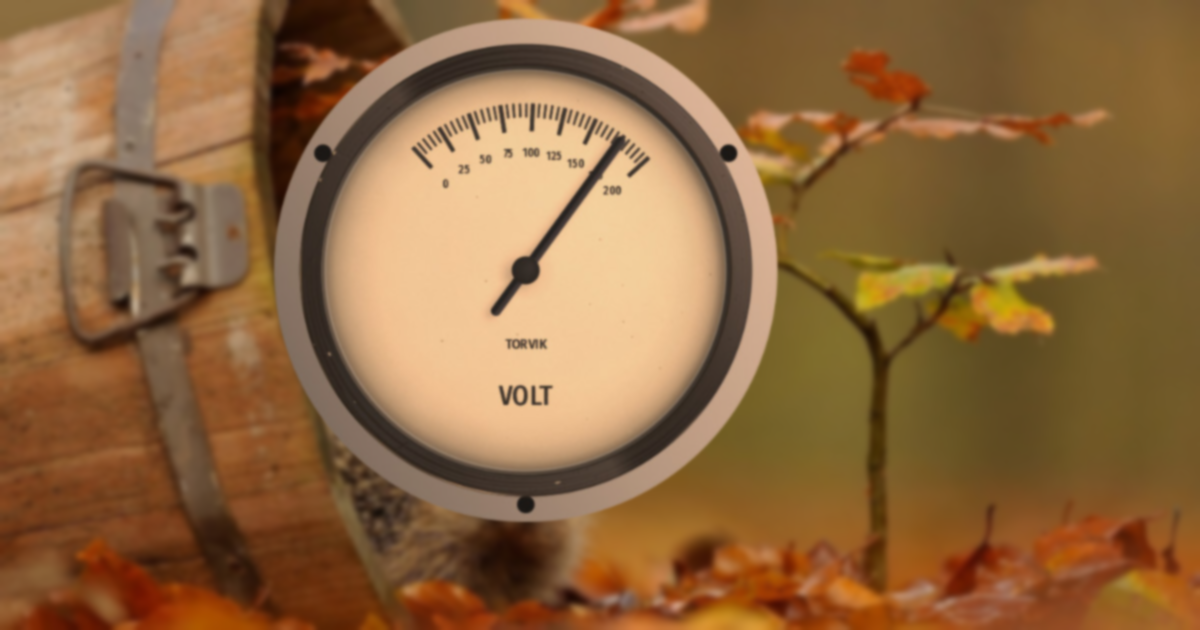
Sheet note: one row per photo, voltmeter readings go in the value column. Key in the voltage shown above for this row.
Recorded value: 175 V
